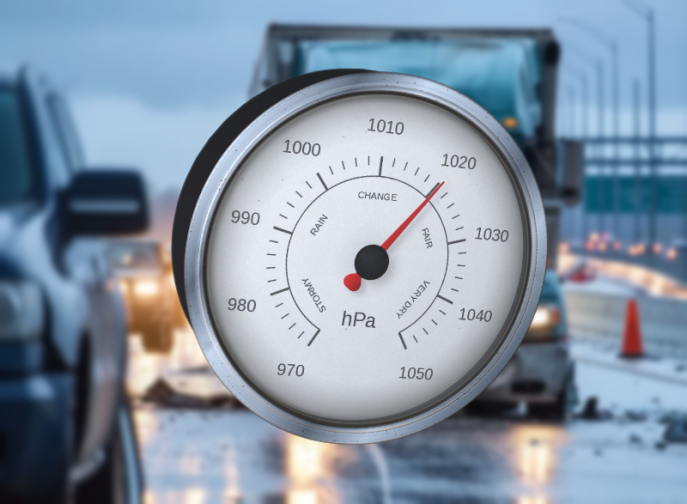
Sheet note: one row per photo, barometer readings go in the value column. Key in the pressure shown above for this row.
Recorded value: 1020 hPa
